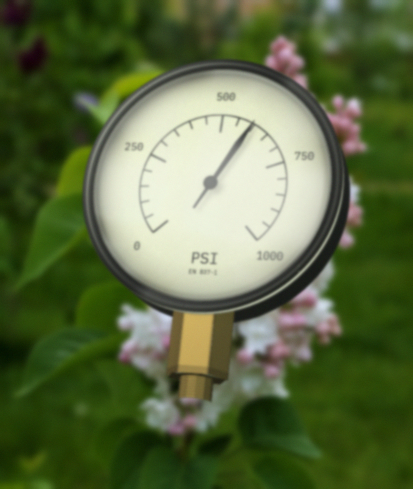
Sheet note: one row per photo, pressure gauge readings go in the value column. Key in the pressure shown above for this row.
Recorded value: 600 psi
